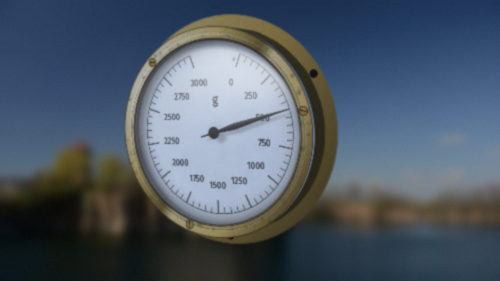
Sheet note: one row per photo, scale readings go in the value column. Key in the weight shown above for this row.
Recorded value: 500 g
